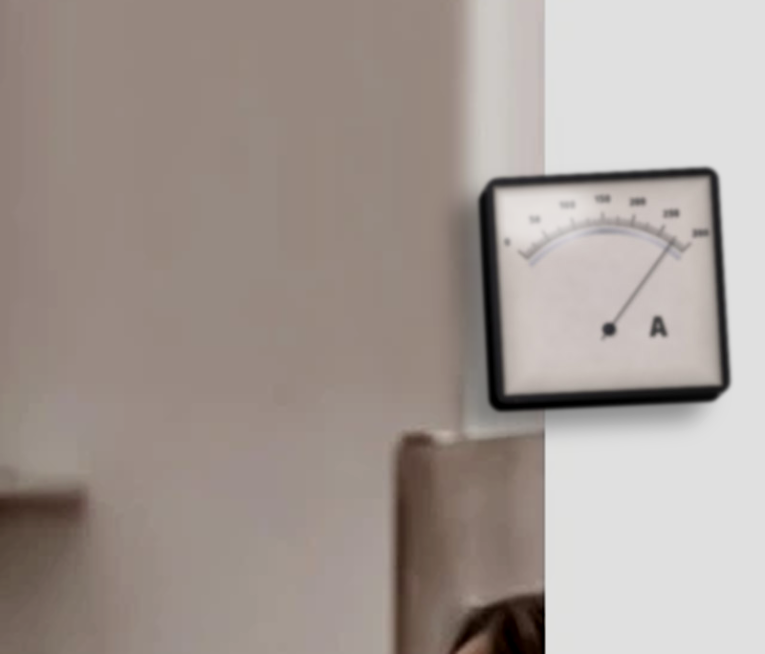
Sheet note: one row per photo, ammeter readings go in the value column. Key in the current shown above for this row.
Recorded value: 275 A
